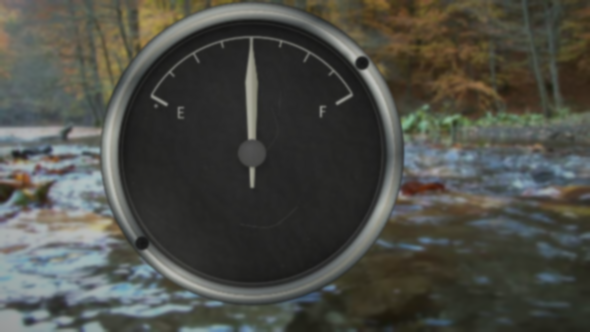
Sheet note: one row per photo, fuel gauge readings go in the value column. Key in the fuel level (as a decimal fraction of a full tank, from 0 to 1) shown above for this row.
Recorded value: 0.5
